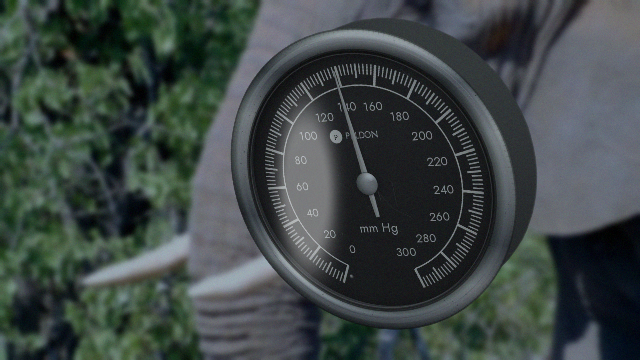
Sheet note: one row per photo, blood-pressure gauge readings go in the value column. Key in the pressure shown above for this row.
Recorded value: 140 mmHg
